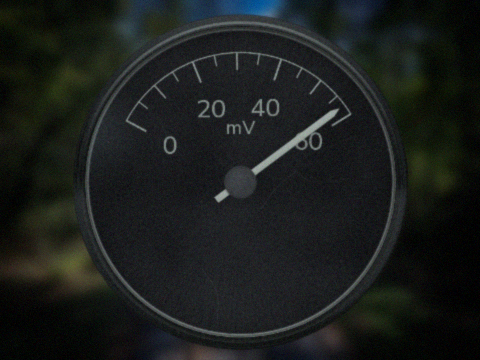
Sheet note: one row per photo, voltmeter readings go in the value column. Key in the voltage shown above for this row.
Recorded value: 57.5 mV
